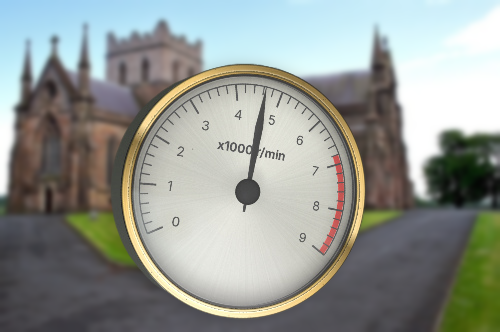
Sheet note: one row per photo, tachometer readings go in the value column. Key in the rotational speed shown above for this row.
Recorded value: 4600 rpm
